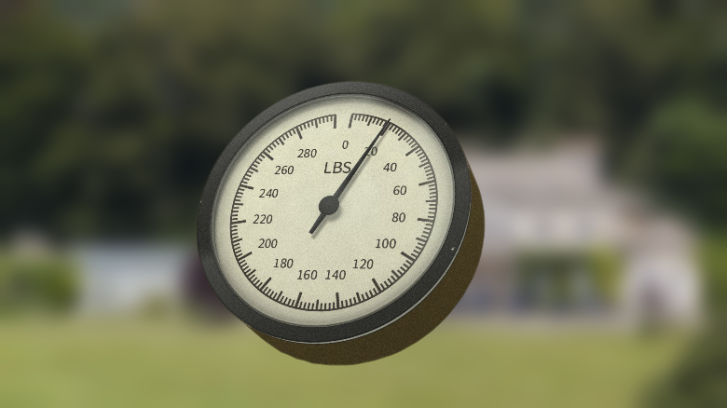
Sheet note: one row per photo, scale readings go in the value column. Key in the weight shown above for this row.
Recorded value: 20 lb
